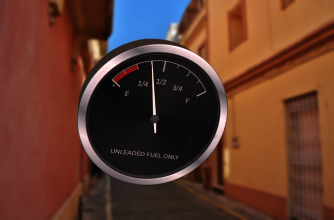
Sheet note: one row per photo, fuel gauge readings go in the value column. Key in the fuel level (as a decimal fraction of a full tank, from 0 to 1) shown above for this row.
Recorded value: 0.375
